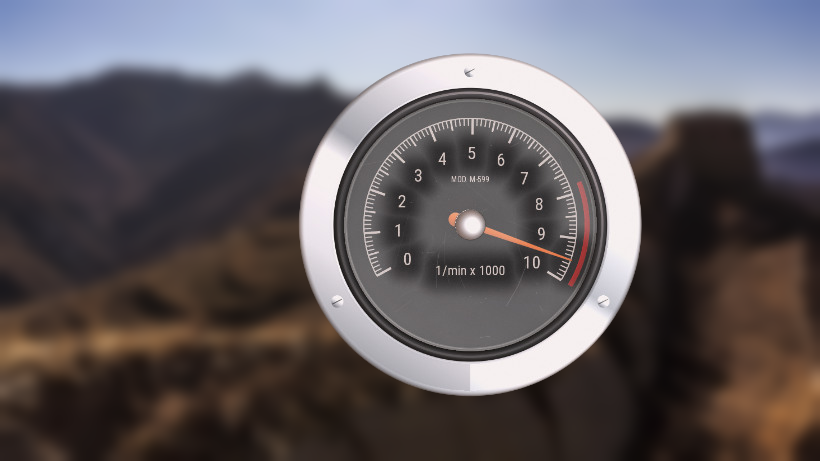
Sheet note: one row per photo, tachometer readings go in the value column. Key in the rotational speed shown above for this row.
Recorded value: 9500 rpm
